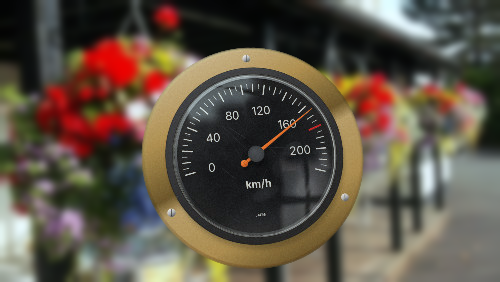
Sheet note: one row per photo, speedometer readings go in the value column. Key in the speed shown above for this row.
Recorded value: 165 km/h
